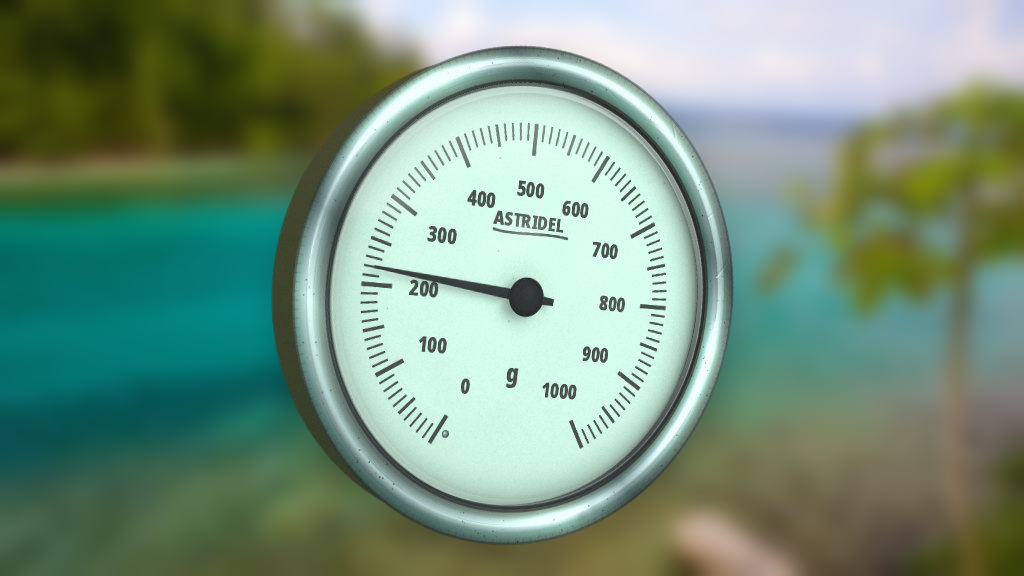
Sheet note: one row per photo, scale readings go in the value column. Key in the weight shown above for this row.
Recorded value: 220 g
